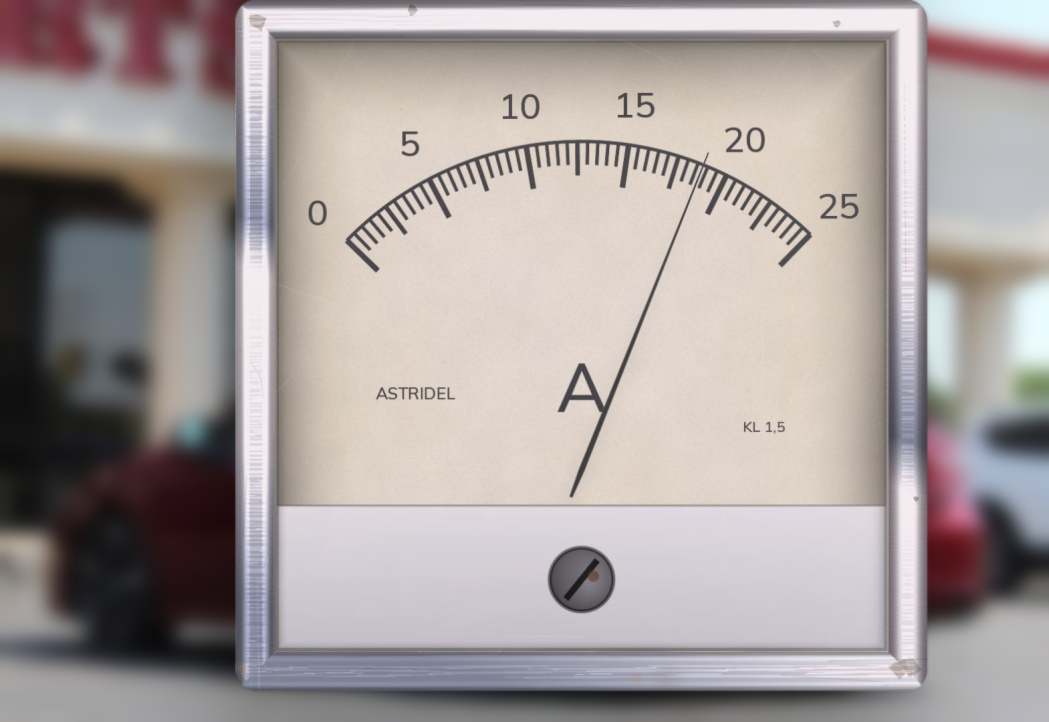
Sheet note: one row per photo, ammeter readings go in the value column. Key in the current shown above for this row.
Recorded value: 18.75 A
